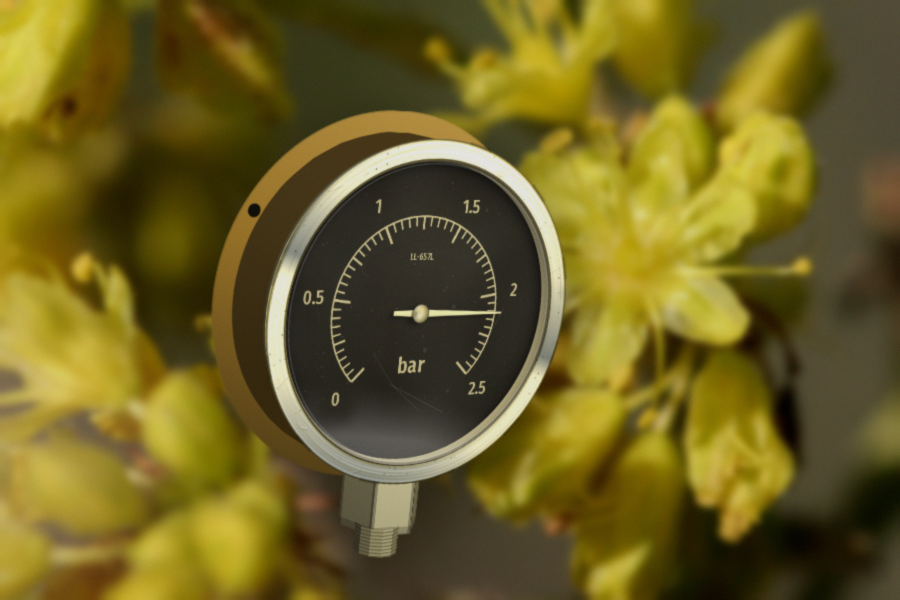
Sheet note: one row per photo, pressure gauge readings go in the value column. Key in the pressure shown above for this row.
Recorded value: 2.1 bar
